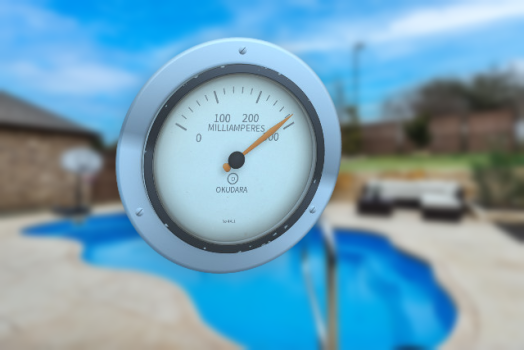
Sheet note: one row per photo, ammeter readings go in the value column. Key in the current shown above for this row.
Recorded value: 280 mA
